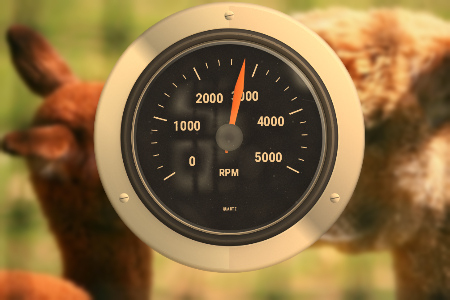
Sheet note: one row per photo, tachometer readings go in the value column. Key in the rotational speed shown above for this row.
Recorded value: 2800 rpm
